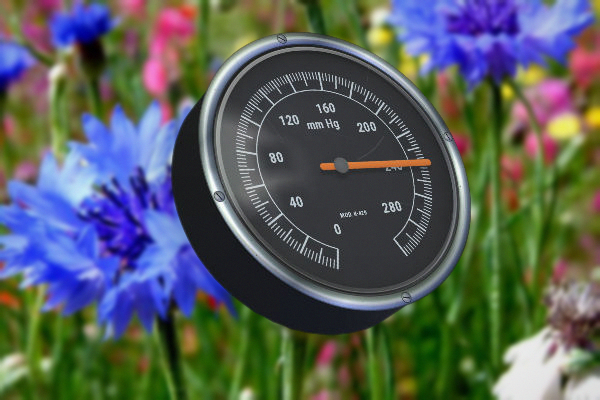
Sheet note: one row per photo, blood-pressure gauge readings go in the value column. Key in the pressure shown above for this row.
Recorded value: 240 mmHg
